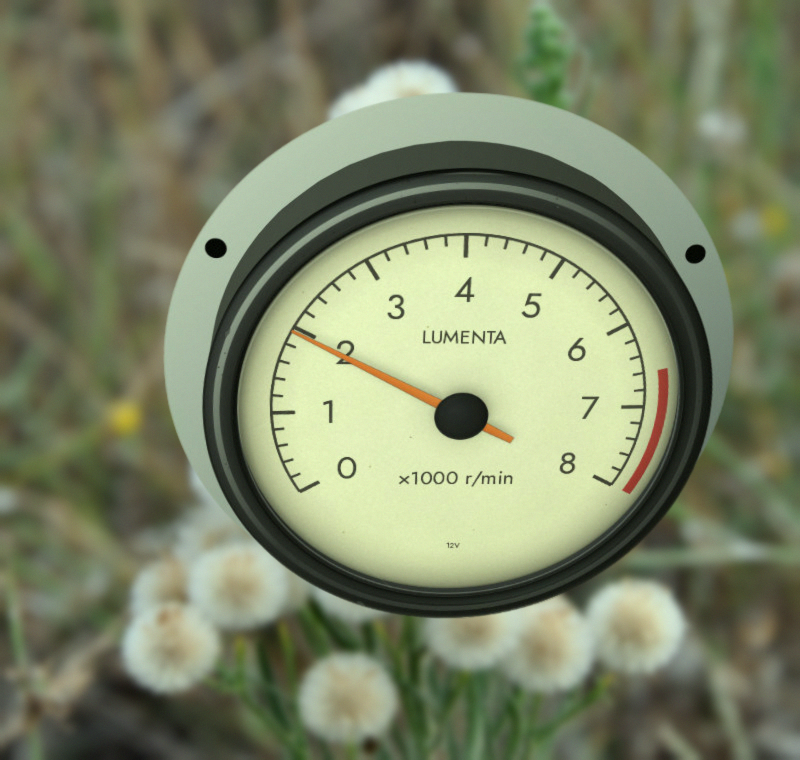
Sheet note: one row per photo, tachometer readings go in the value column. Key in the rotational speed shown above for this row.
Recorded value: 2000 rpm
